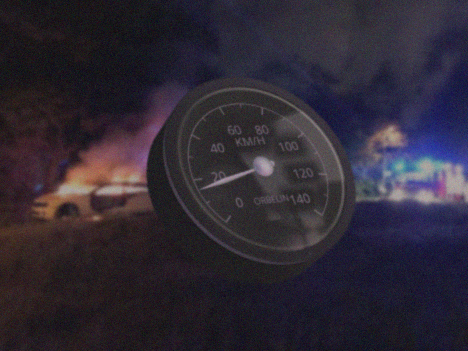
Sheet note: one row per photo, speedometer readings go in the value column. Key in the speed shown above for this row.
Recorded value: 15 km/h
